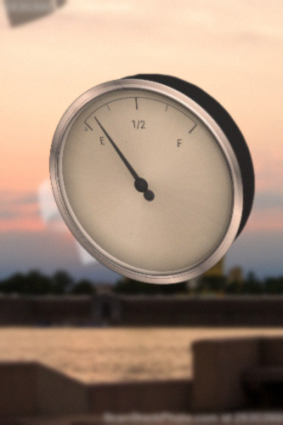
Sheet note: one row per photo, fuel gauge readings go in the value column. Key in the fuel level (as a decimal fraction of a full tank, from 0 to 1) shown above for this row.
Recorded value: 0.125
